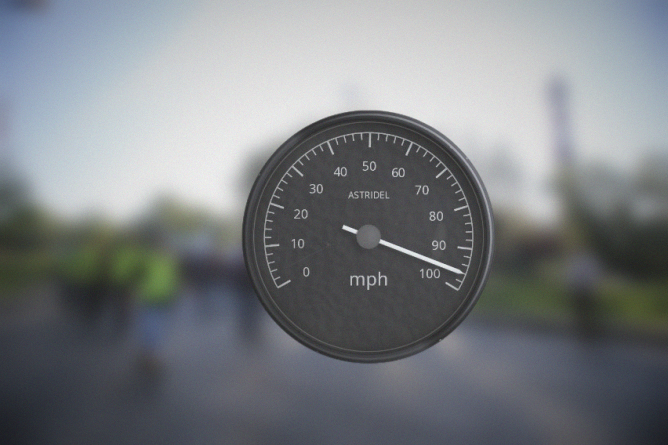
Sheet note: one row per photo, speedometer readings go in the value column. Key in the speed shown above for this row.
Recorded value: 96 mph
